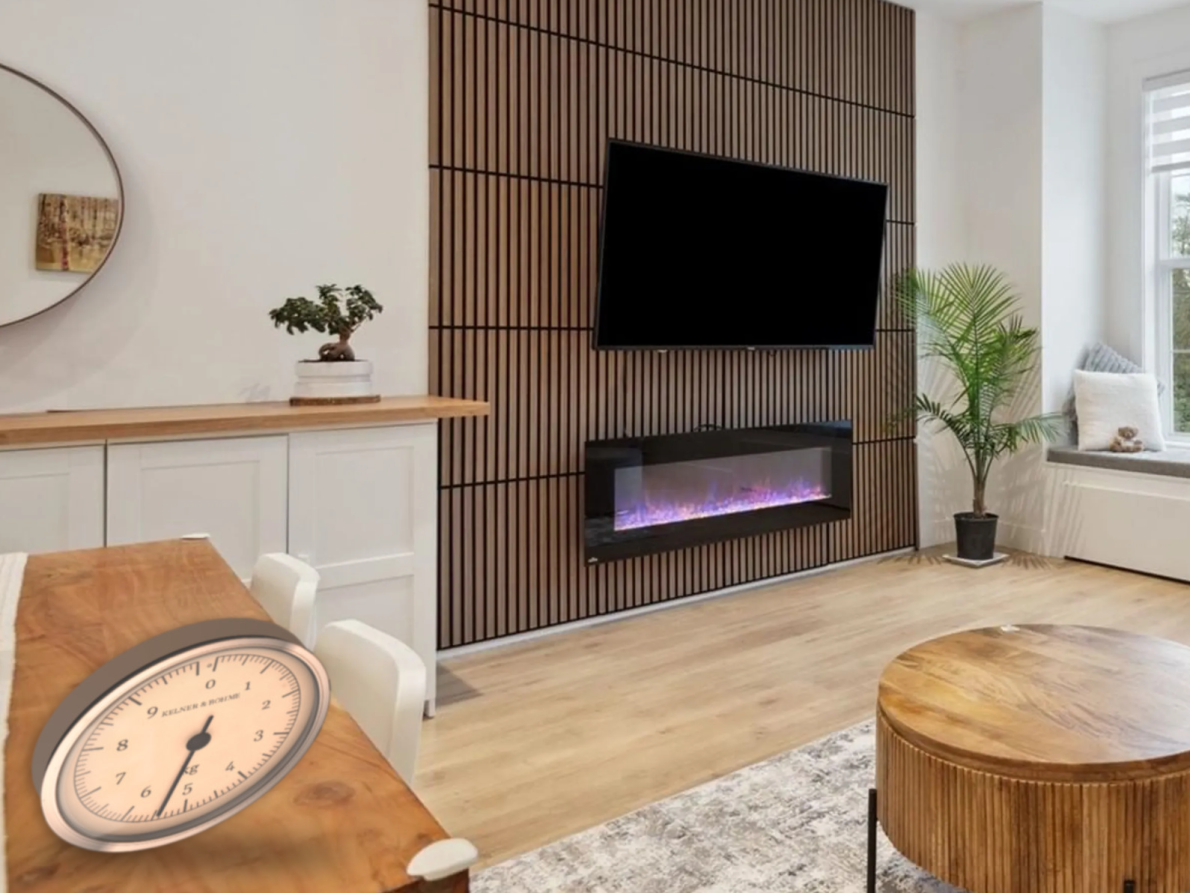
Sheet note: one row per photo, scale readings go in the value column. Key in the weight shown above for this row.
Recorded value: 5.5 kg
